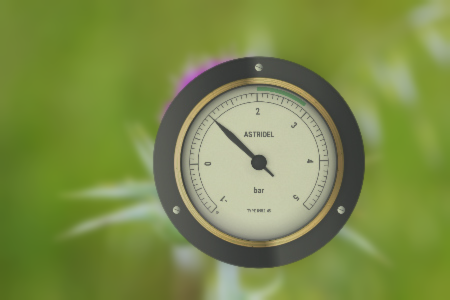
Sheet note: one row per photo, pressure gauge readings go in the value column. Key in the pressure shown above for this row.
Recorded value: 1 bar
